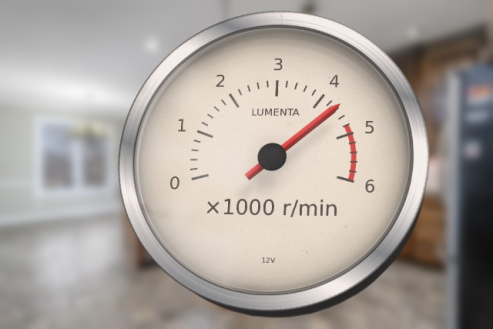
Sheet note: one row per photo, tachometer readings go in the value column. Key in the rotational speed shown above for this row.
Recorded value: 4400 rpm
